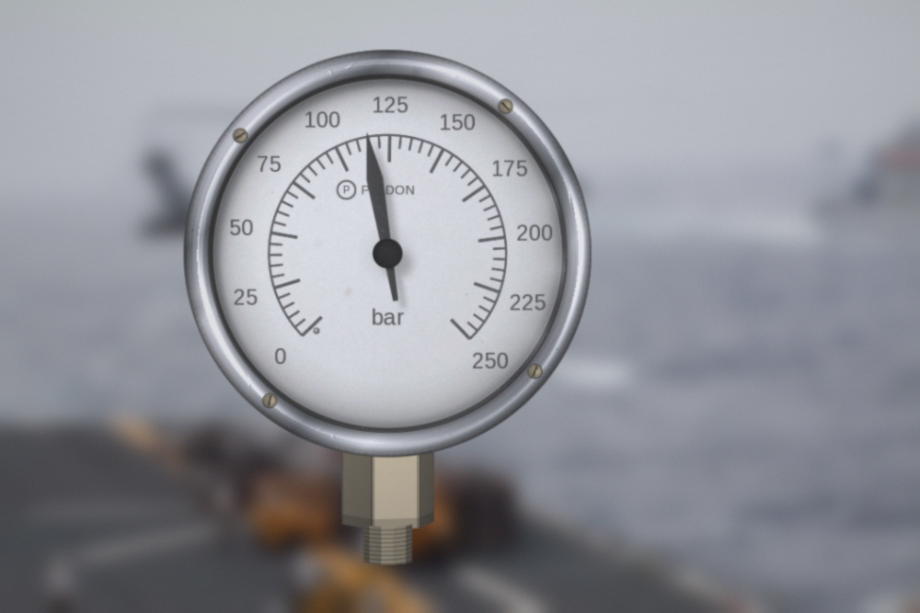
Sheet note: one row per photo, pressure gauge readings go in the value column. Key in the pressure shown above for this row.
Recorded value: 115 bar
